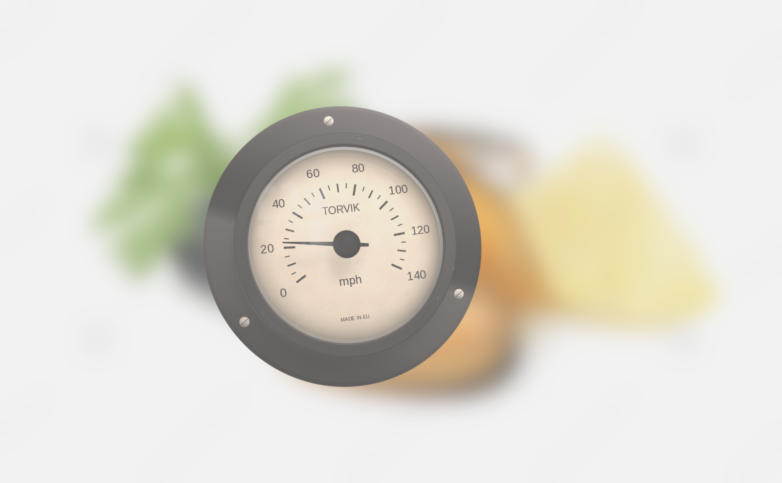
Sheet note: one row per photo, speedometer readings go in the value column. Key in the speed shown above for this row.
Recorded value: 22.5 mph
